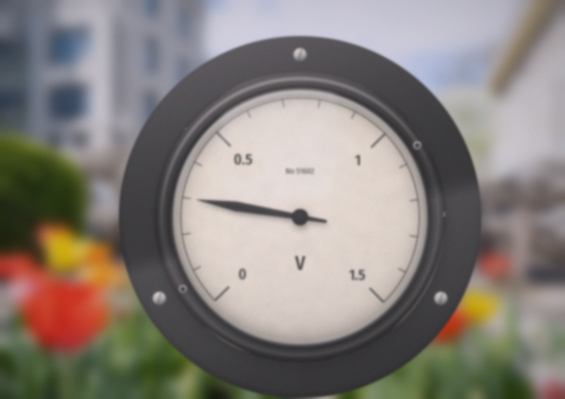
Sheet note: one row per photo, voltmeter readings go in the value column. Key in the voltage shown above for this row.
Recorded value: 0.3 V
